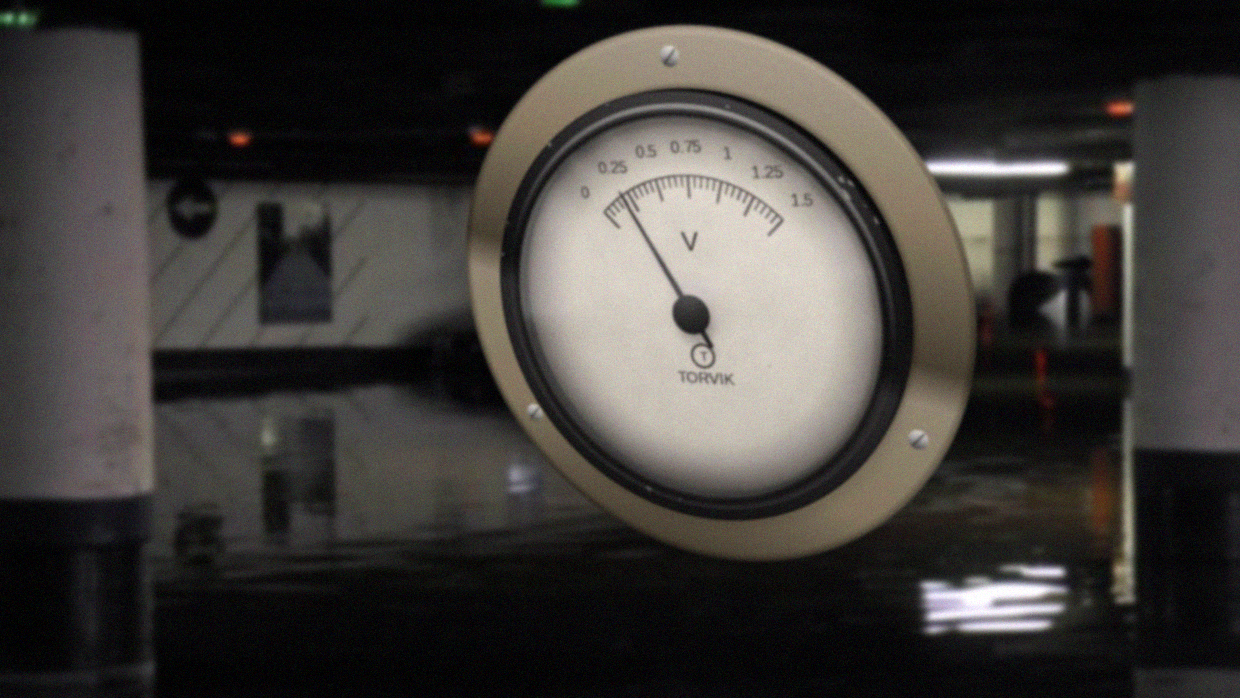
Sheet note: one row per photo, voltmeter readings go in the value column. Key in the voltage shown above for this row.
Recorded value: 0.25 V
